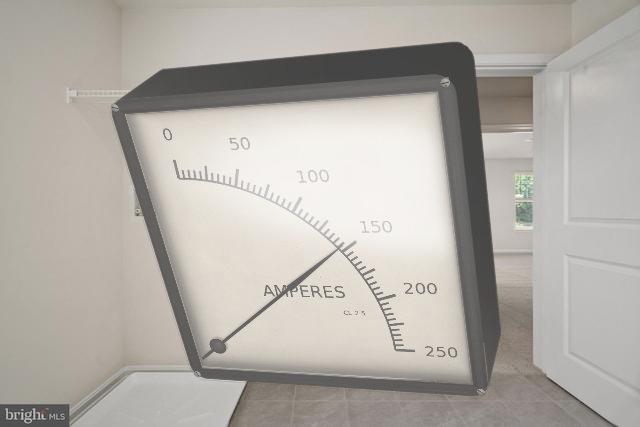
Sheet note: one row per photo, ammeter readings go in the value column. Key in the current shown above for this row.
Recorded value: 145 A
